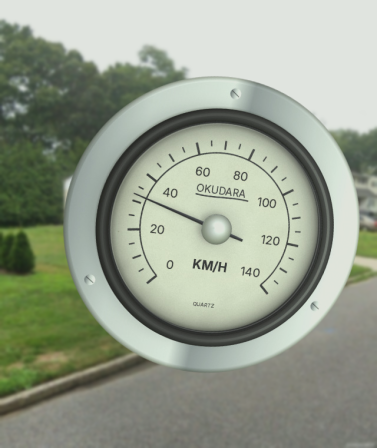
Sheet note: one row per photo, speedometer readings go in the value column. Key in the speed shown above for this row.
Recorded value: 32.5 km/h
